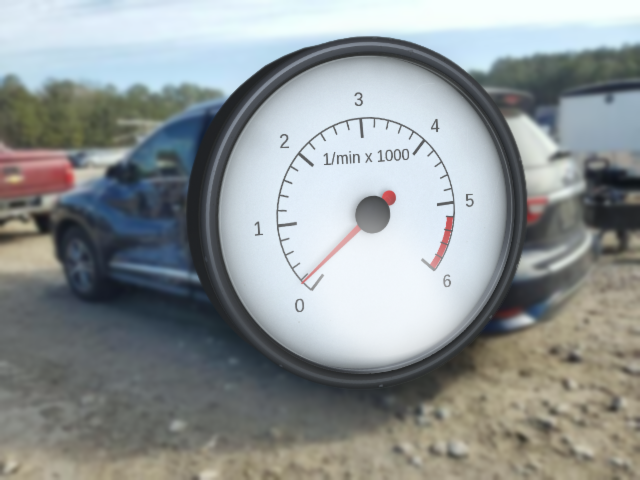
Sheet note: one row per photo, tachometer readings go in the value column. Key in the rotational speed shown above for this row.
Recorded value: 200 rpm
